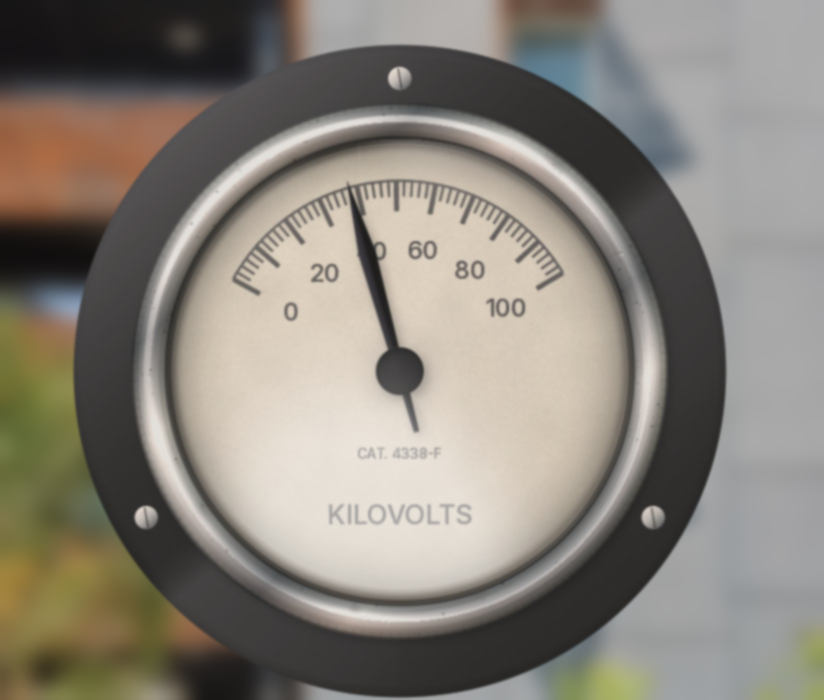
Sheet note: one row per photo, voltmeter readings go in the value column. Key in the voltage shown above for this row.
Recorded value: 38 kV
